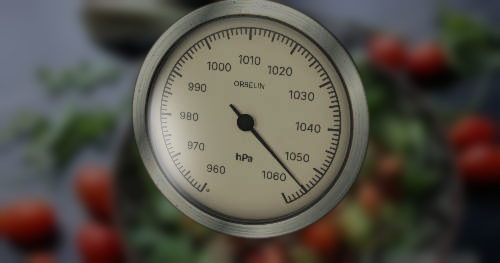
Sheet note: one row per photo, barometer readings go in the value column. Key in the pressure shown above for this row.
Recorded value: 1055 hPa
